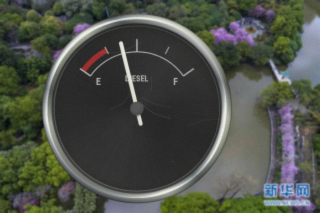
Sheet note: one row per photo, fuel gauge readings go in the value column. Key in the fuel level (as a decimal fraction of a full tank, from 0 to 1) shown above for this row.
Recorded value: 0.375
